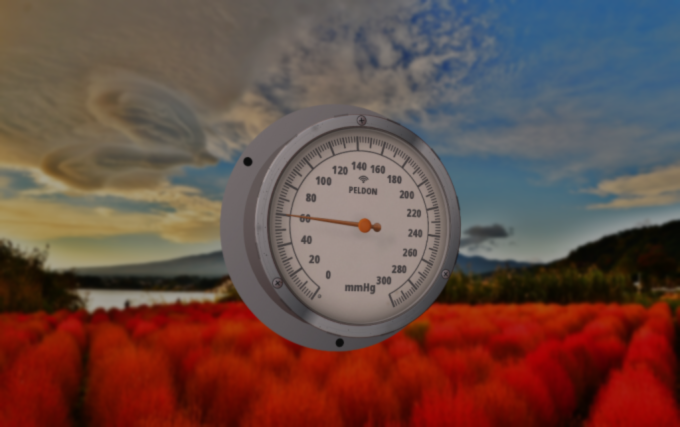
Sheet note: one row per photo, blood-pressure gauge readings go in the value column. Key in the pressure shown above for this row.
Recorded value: 60 mmHg
